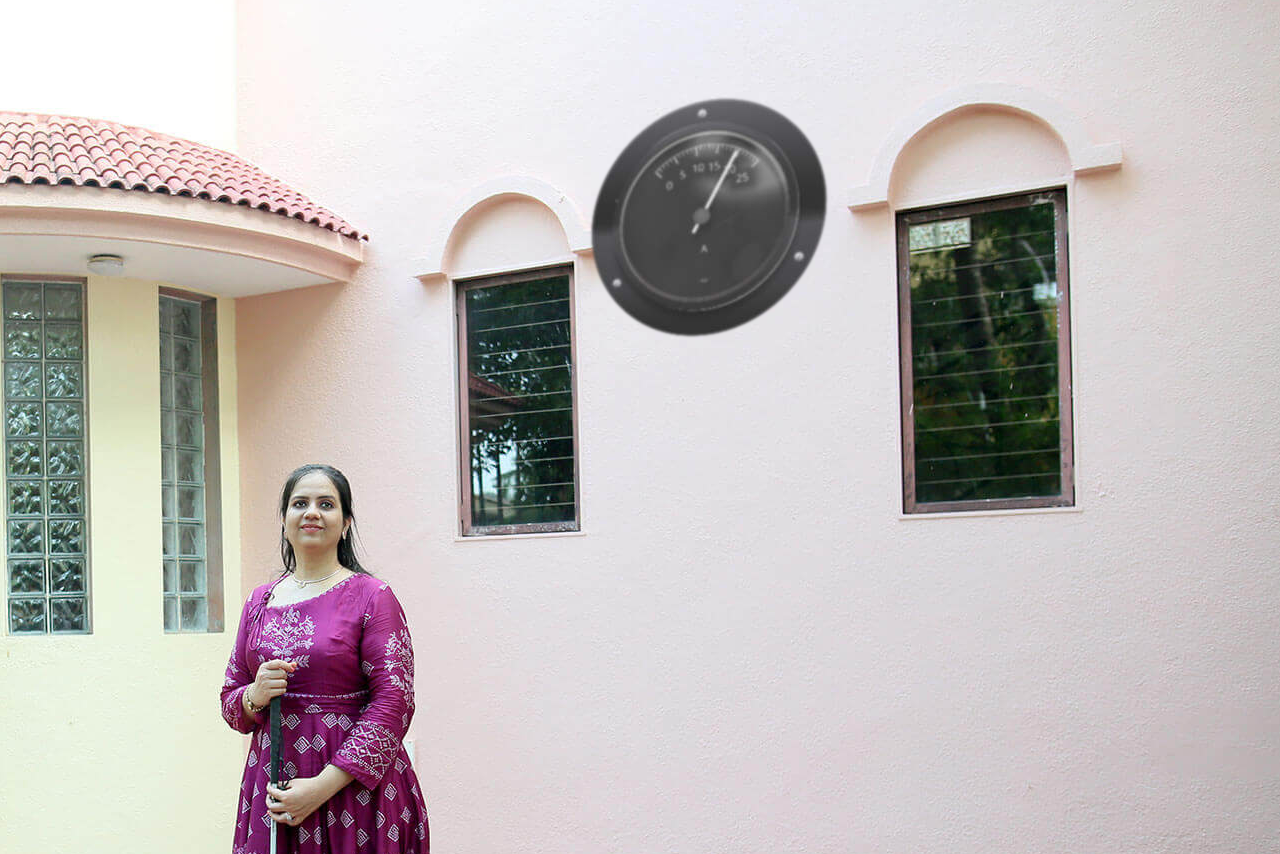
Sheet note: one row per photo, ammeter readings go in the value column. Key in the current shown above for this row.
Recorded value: 20 A
